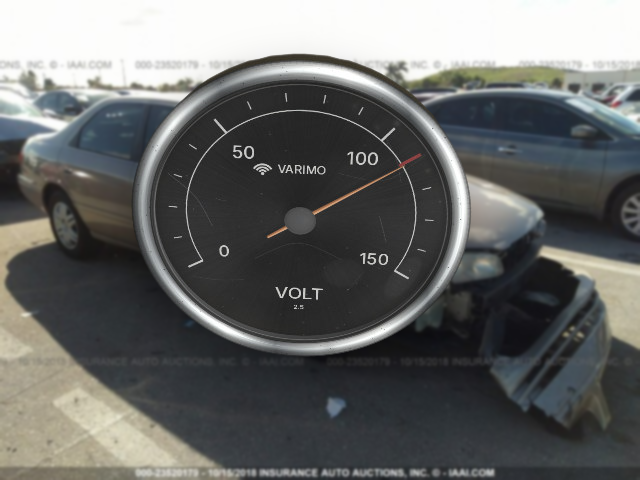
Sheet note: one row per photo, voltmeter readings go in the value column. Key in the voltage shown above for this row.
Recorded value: 110 V
